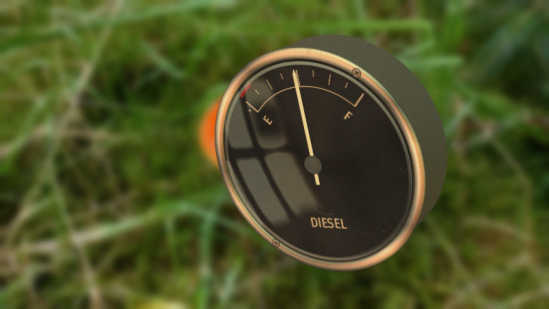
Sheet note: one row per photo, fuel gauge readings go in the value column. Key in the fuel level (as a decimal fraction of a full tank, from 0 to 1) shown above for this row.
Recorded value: 0.5
